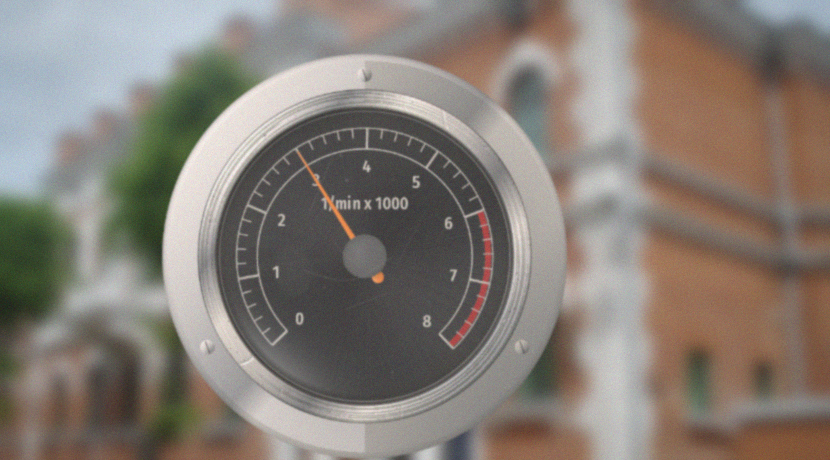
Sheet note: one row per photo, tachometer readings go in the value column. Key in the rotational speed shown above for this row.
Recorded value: 3000 rpm
